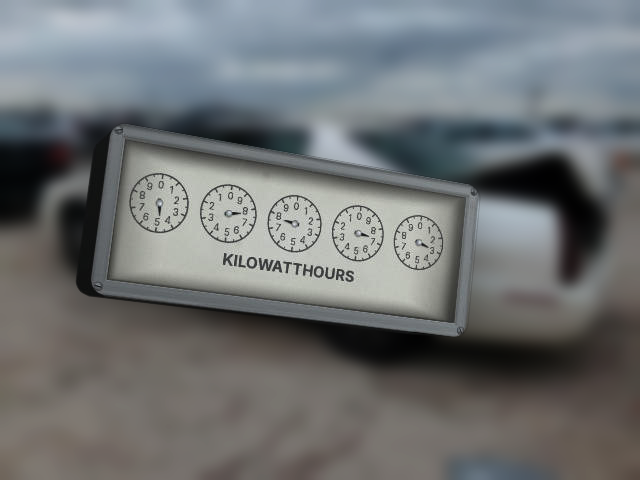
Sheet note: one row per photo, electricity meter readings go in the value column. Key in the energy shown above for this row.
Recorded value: 47773 kWh
